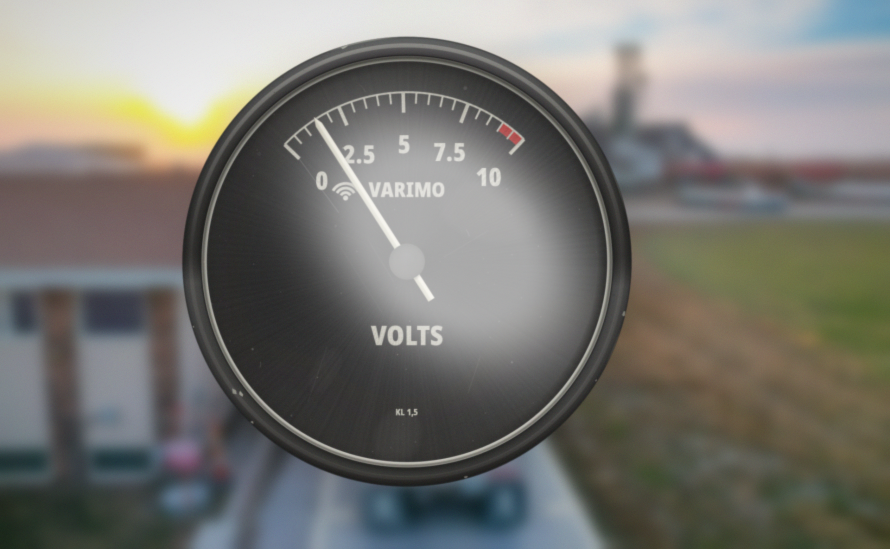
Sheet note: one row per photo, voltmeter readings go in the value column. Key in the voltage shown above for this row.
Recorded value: 1.5 V
